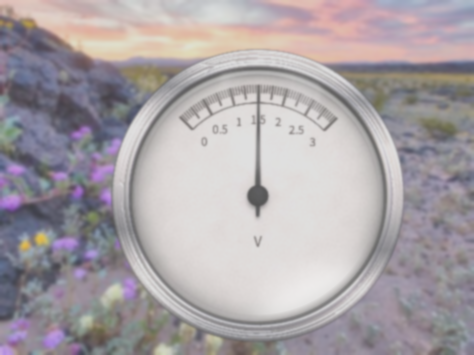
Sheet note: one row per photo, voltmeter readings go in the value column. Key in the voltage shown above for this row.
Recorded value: 1.5 V
